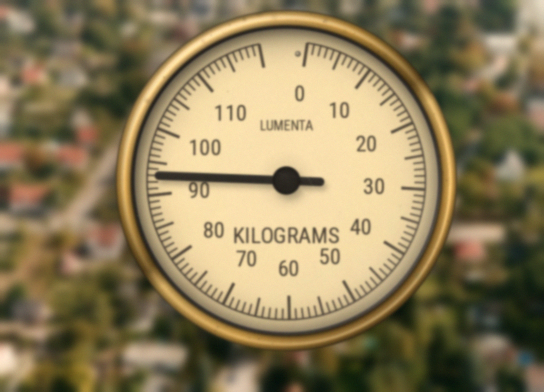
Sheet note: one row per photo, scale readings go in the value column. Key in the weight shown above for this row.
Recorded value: 93 kg
